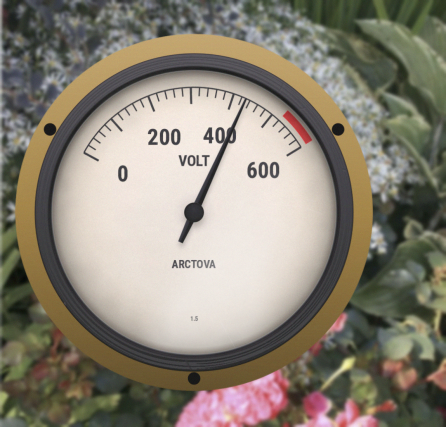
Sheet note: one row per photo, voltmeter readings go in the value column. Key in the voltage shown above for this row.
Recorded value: 430 V
